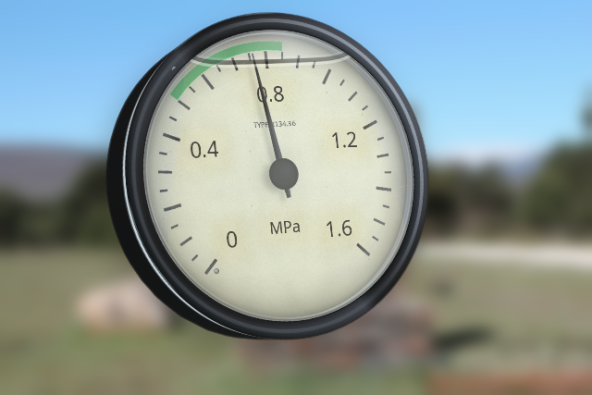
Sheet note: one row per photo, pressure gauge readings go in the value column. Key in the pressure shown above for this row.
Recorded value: 0.75 MPa
